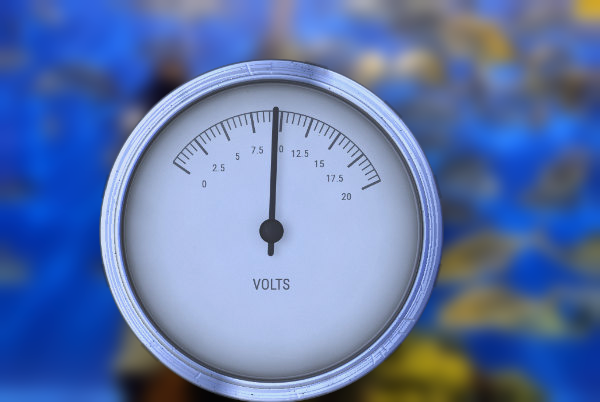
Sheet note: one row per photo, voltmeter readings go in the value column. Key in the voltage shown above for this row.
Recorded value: 9.5 V
